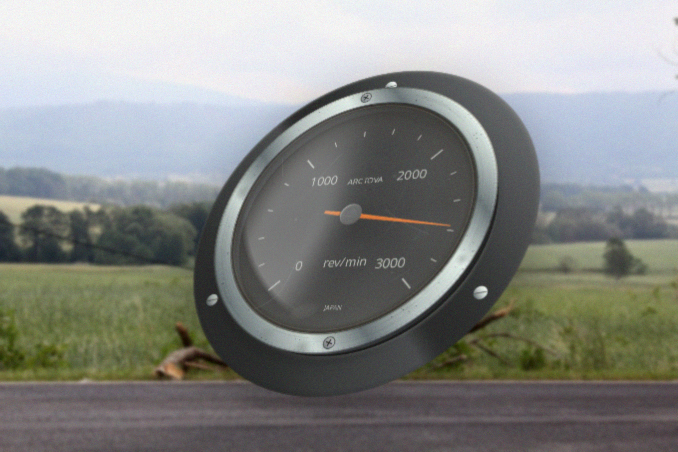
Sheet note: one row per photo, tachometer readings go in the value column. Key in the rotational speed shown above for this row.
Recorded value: 2600 rpm
